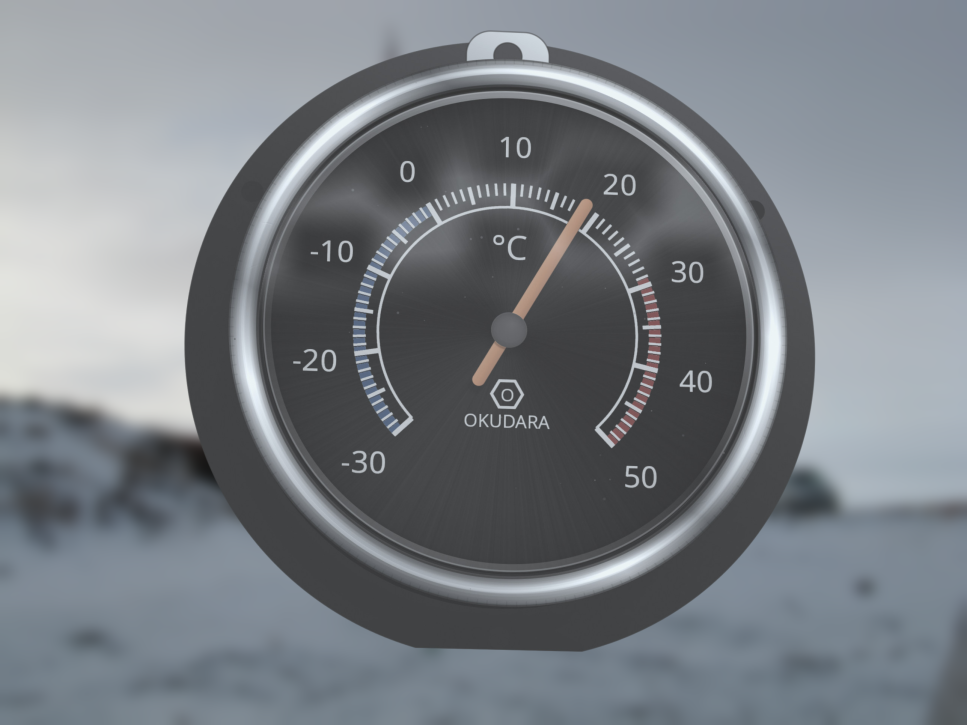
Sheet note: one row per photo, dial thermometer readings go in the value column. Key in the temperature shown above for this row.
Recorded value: 18.5 °C
